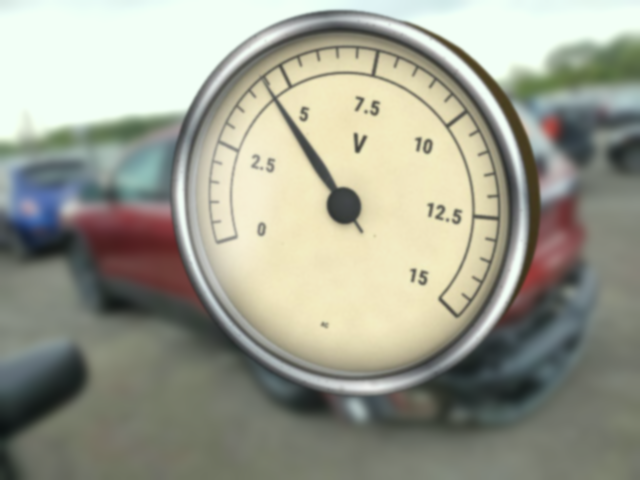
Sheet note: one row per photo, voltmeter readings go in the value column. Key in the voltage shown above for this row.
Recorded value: 4.5 V
